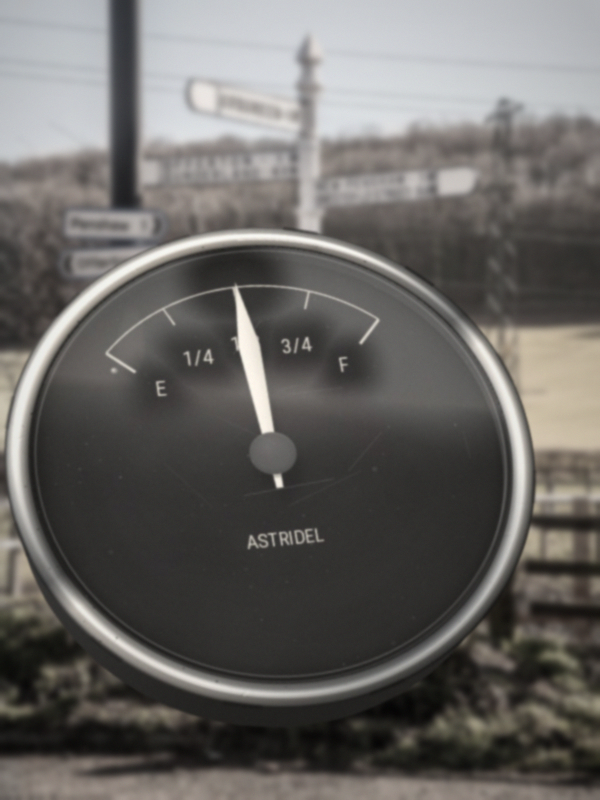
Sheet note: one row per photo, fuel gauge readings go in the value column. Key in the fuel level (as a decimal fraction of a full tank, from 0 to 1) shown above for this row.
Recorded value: 0.5
